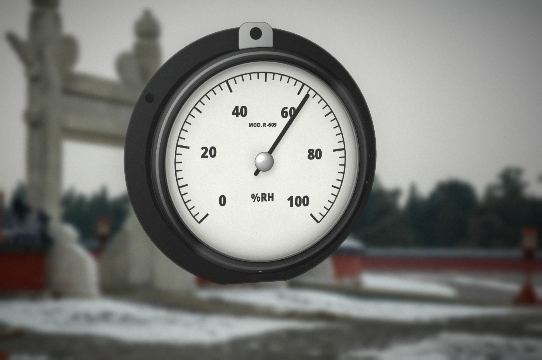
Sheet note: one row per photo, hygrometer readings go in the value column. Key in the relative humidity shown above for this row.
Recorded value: 62 %
